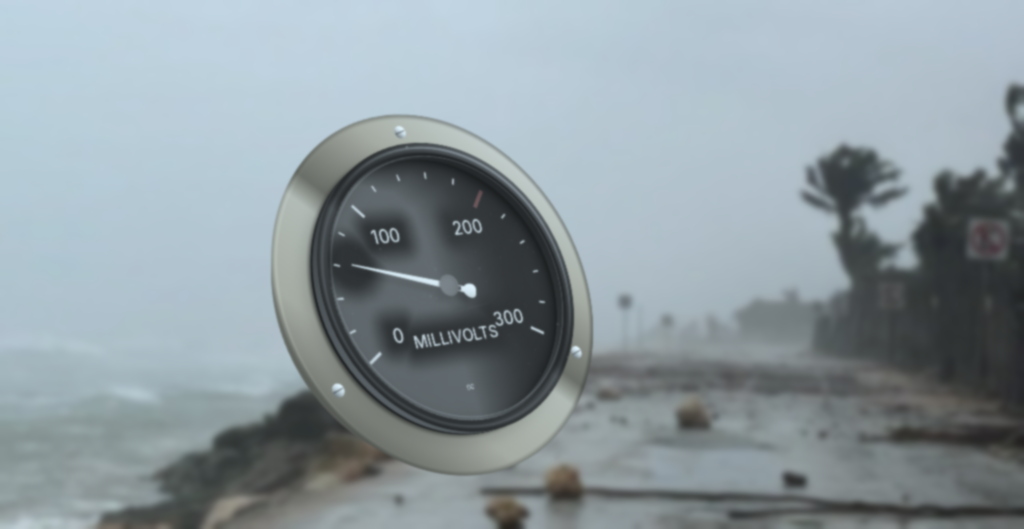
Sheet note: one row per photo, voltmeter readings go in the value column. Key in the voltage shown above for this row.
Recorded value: 60 mV
